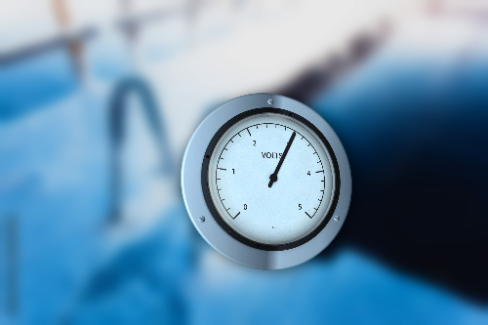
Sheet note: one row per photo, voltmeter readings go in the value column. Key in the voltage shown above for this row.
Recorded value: 3 V
